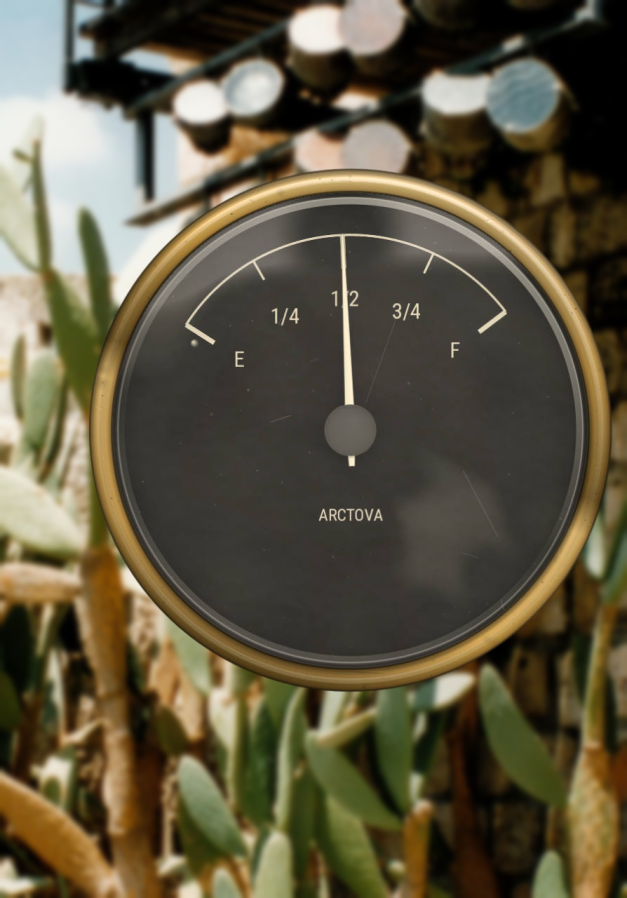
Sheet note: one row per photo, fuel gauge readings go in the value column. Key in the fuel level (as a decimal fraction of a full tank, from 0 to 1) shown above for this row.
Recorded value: 0.5
